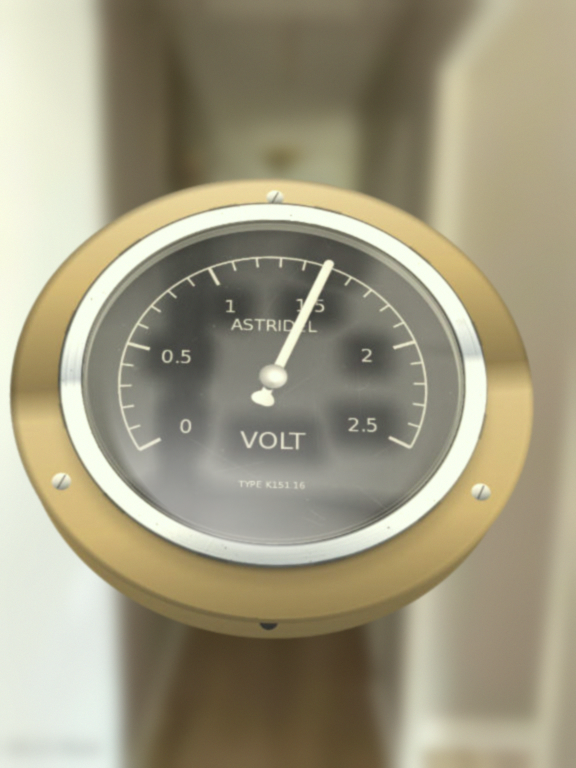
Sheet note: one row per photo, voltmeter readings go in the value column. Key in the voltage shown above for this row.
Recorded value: 1.5 V
